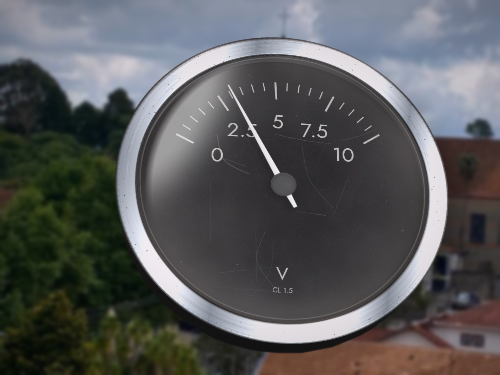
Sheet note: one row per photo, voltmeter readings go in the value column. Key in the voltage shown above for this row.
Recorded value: 3 V
